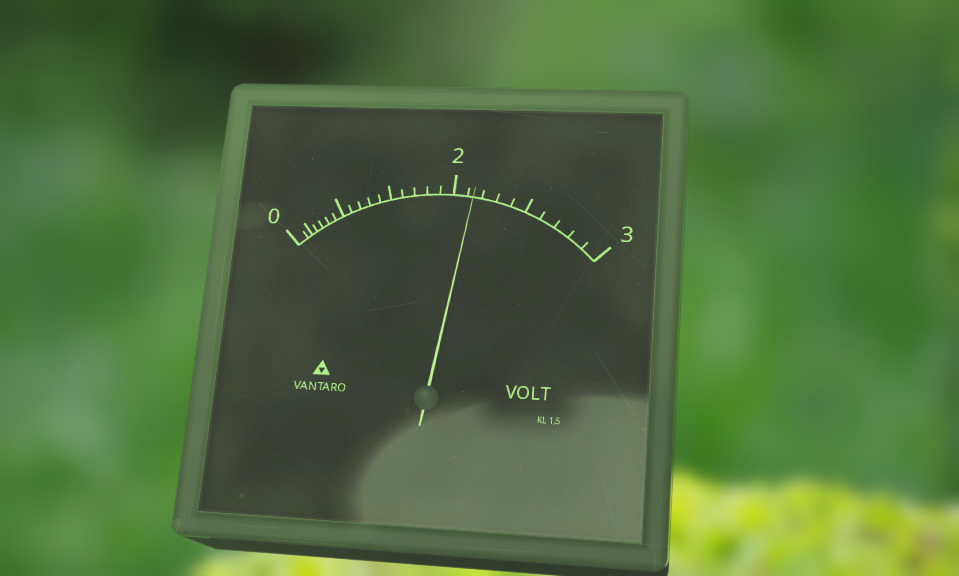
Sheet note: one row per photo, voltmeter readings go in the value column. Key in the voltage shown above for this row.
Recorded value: 2.15 V
